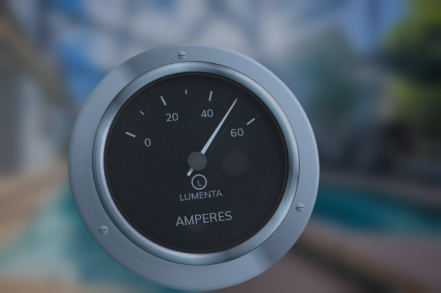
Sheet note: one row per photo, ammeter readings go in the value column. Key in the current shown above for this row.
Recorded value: 50 A
